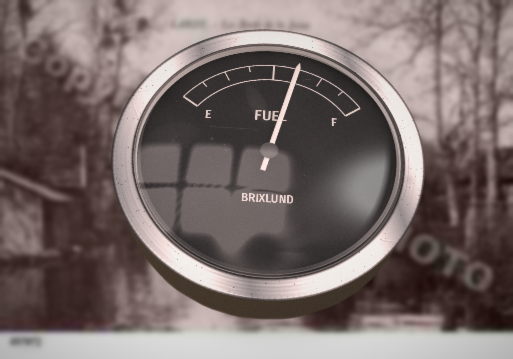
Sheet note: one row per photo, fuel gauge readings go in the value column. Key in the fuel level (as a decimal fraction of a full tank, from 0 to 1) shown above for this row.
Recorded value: 0.625
